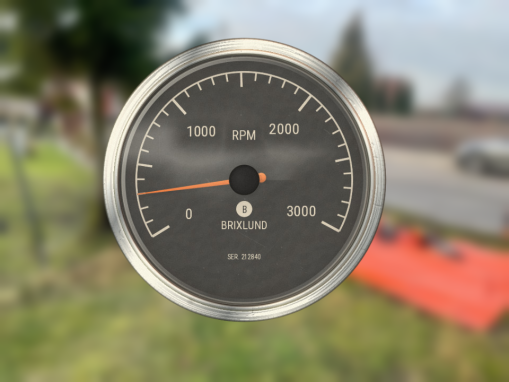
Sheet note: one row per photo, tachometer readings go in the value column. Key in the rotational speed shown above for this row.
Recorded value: 300 rpm
